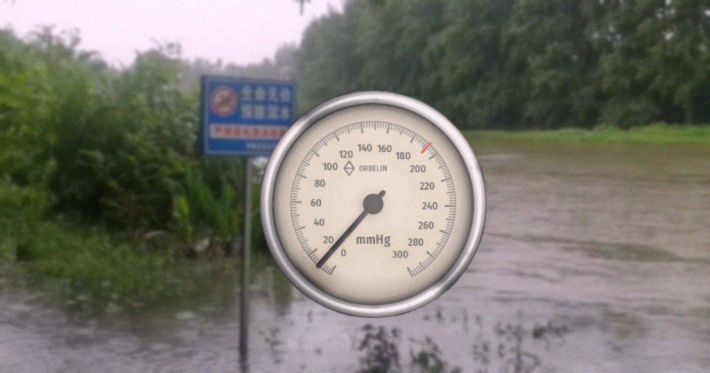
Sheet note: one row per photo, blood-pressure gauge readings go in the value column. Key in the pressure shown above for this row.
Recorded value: 10 mmHg
